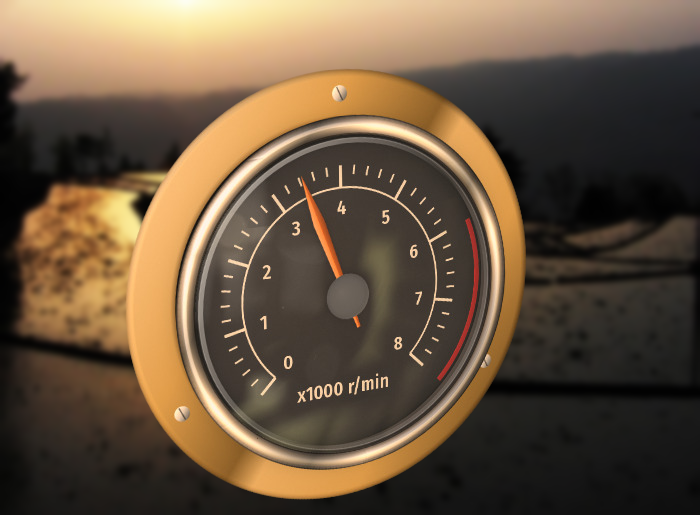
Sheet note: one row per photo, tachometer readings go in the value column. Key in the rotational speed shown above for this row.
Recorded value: 3400 rpm
